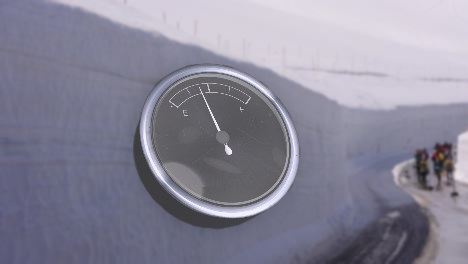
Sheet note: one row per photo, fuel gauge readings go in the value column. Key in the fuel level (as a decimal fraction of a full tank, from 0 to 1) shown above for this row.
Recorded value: 0.375
